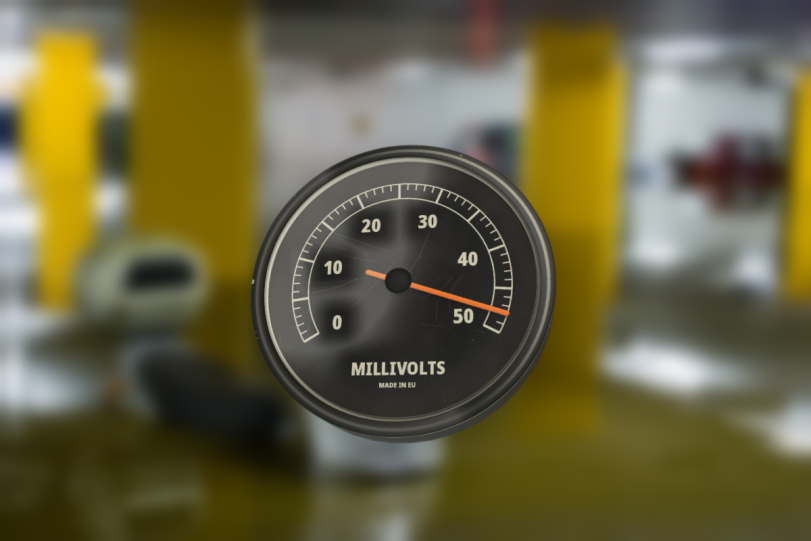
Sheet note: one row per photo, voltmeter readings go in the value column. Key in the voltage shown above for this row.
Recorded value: 48 mV
